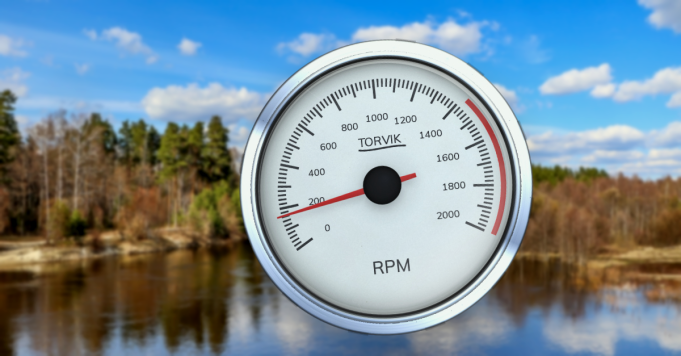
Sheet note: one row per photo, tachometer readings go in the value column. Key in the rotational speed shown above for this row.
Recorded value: 160 rpm
